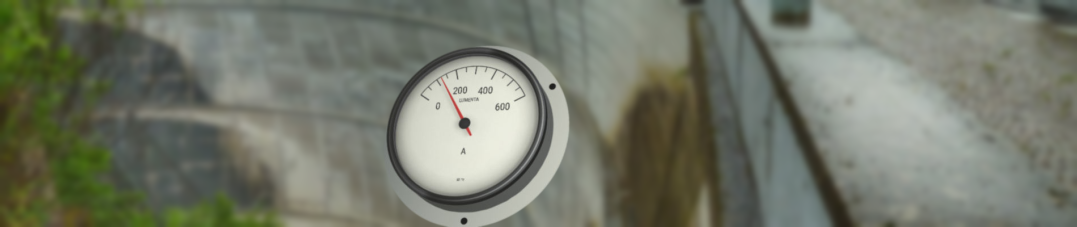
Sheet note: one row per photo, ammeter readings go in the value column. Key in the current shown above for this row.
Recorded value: 125 A
